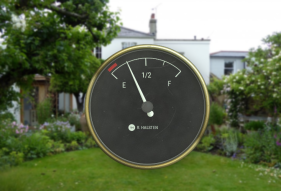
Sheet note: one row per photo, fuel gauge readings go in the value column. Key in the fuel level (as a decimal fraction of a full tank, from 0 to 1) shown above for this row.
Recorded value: 0.25
